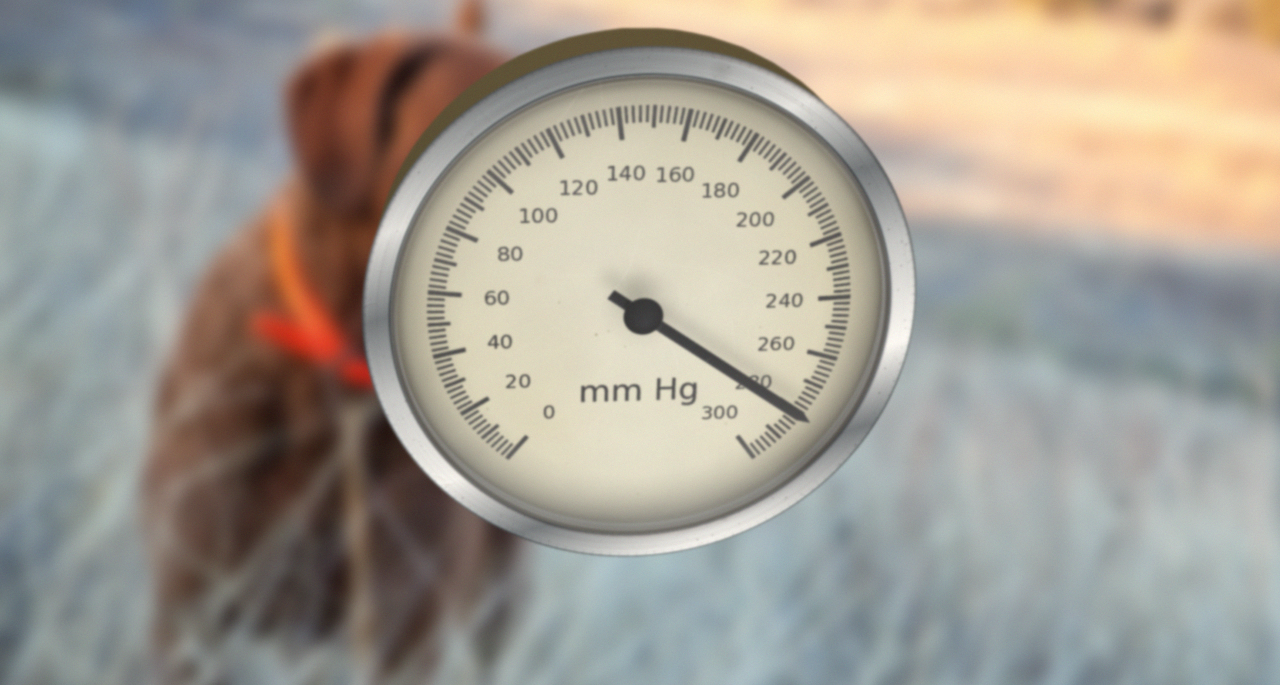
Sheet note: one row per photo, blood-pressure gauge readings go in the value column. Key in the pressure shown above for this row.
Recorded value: 280 mmHg
